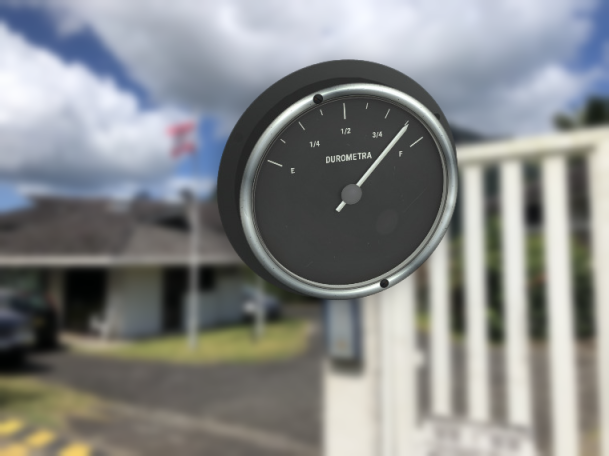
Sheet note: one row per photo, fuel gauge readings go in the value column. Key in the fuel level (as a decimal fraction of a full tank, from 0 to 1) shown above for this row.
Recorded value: 0.875
